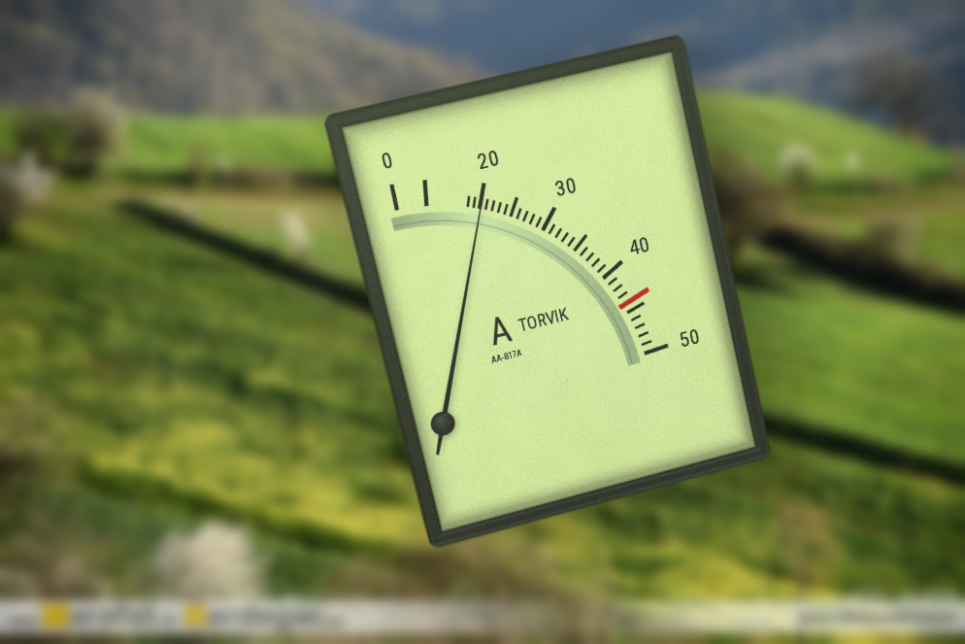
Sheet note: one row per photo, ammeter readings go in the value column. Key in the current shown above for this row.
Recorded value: 20 A
